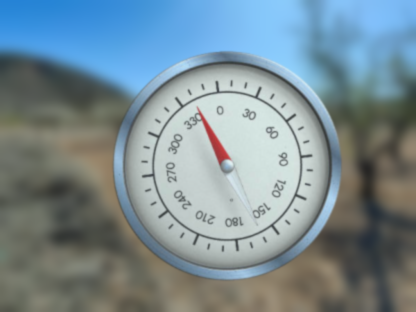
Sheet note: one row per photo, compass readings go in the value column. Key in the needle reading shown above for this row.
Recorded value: 340 °
